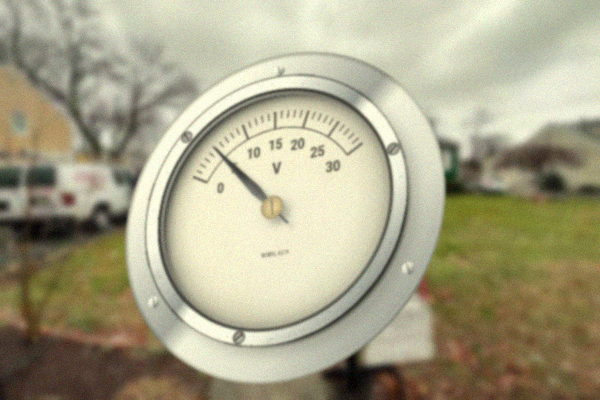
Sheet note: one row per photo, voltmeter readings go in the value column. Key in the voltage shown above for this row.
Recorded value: 5 V
